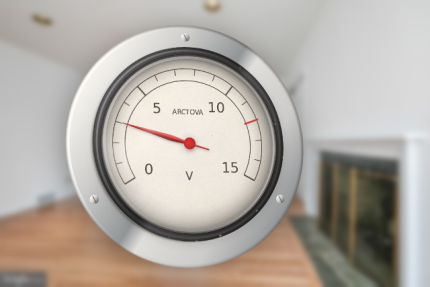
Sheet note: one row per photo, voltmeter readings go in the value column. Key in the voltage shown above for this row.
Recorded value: 3 V
